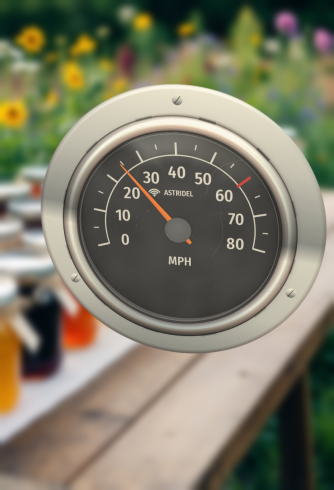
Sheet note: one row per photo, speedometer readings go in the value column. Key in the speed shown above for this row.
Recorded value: 25 mph
